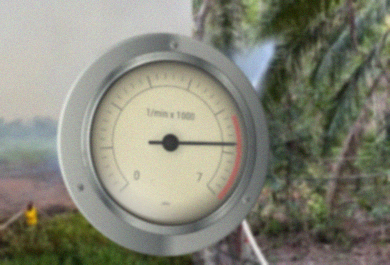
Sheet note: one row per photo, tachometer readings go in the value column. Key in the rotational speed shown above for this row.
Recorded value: 5800 rpm
